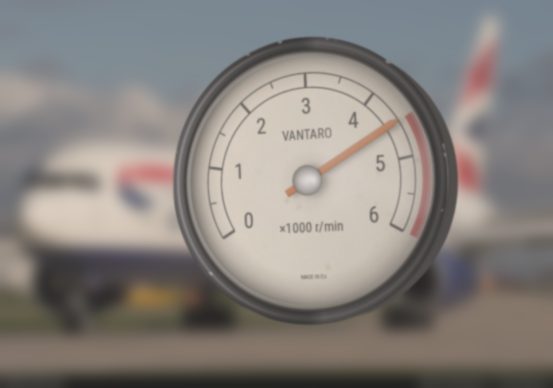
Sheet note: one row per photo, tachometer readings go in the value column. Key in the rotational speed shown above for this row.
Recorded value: 4500 rpm
